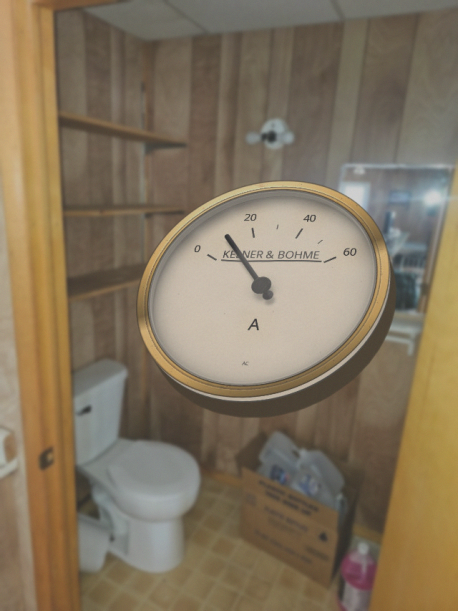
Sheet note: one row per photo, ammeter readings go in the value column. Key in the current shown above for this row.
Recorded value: 10 A
